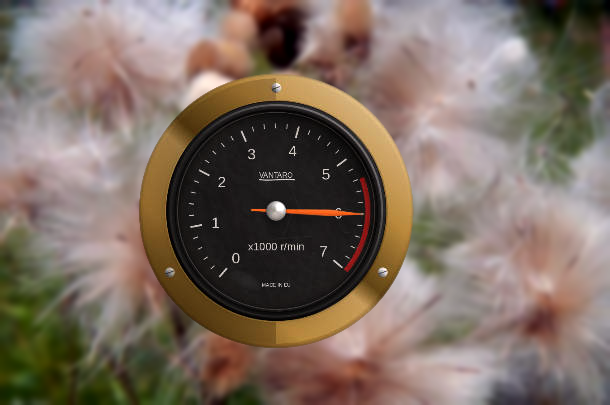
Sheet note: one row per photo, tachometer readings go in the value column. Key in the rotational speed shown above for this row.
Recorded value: 6000 rpm
